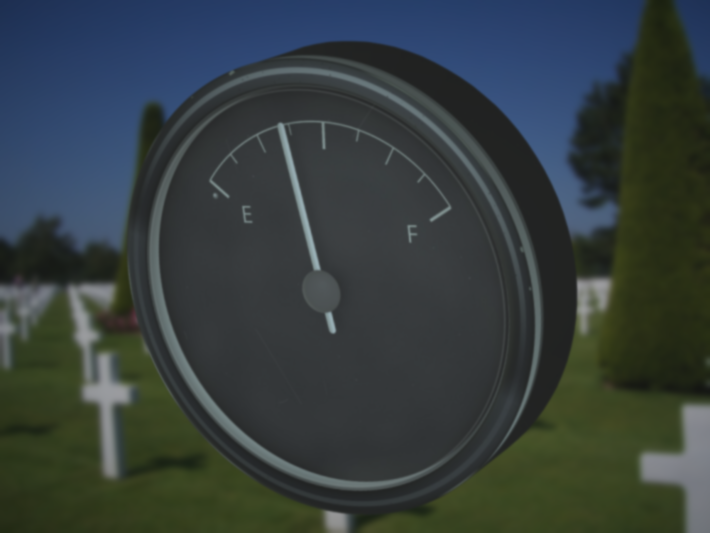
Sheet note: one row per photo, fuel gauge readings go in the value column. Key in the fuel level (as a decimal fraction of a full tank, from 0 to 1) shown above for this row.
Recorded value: 0.375
